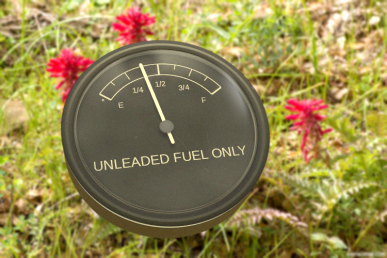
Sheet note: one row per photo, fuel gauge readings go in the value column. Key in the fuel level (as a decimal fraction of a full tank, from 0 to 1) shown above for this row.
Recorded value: 0.375
